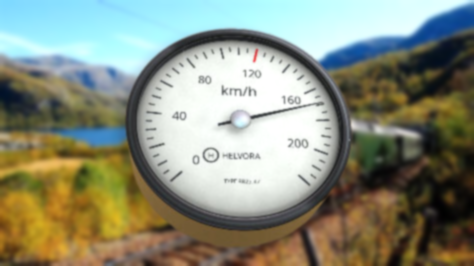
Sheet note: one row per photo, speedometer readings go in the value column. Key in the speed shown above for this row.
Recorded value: 170 km/h
